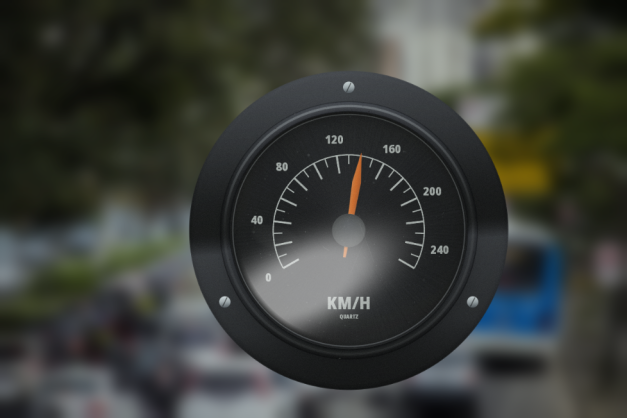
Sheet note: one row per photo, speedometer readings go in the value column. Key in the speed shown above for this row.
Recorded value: 140 km/h
